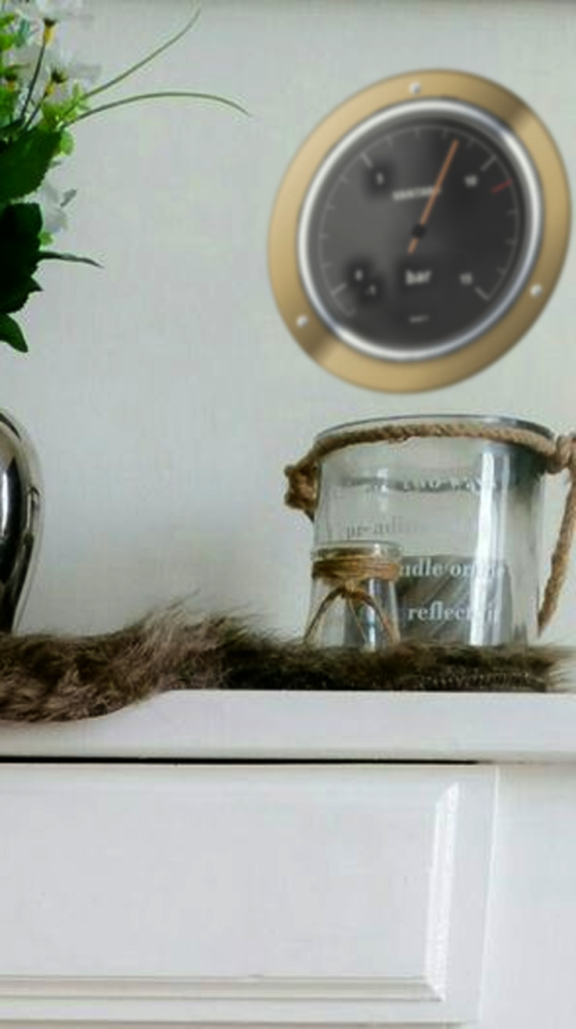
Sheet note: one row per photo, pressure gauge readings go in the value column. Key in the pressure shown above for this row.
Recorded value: 8.5 bar
